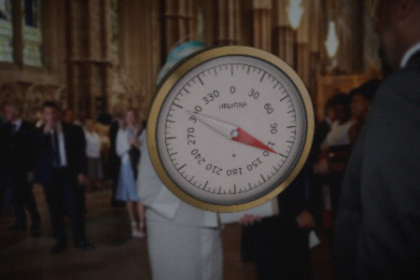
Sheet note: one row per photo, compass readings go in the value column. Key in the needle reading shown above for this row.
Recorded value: 120 °
